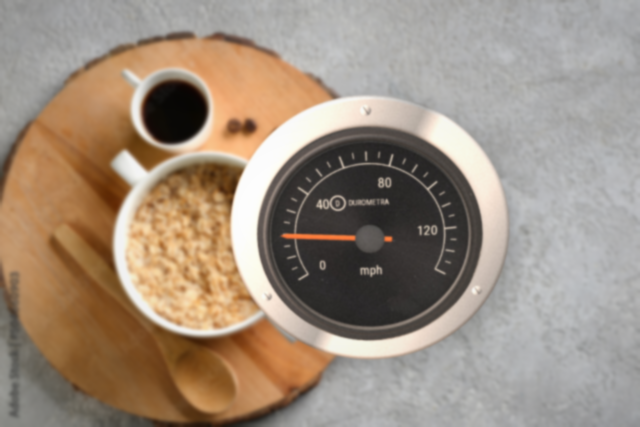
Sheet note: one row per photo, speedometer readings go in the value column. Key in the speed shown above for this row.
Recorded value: 20 mph
